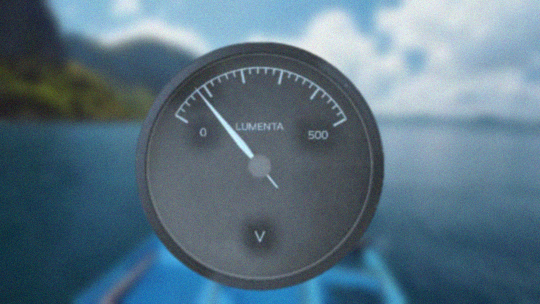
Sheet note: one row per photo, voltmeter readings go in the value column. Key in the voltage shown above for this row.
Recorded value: 80 V
